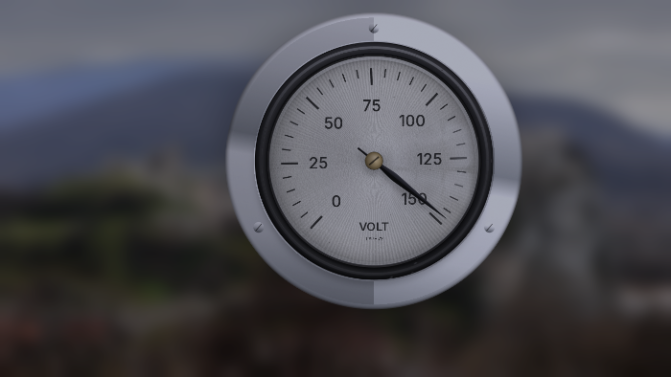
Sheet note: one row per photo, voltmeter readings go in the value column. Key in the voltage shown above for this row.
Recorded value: 147.5 V
